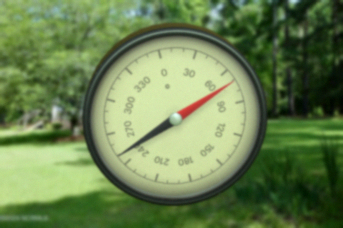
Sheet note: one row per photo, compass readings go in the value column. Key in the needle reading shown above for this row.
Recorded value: 70 °
